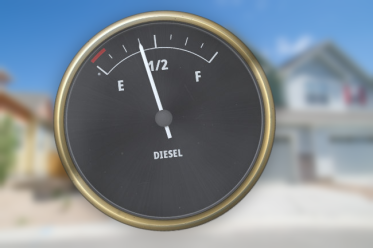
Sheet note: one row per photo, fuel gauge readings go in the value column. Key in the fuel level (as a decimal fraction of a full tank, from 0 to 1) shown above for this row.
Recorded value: 0.375
